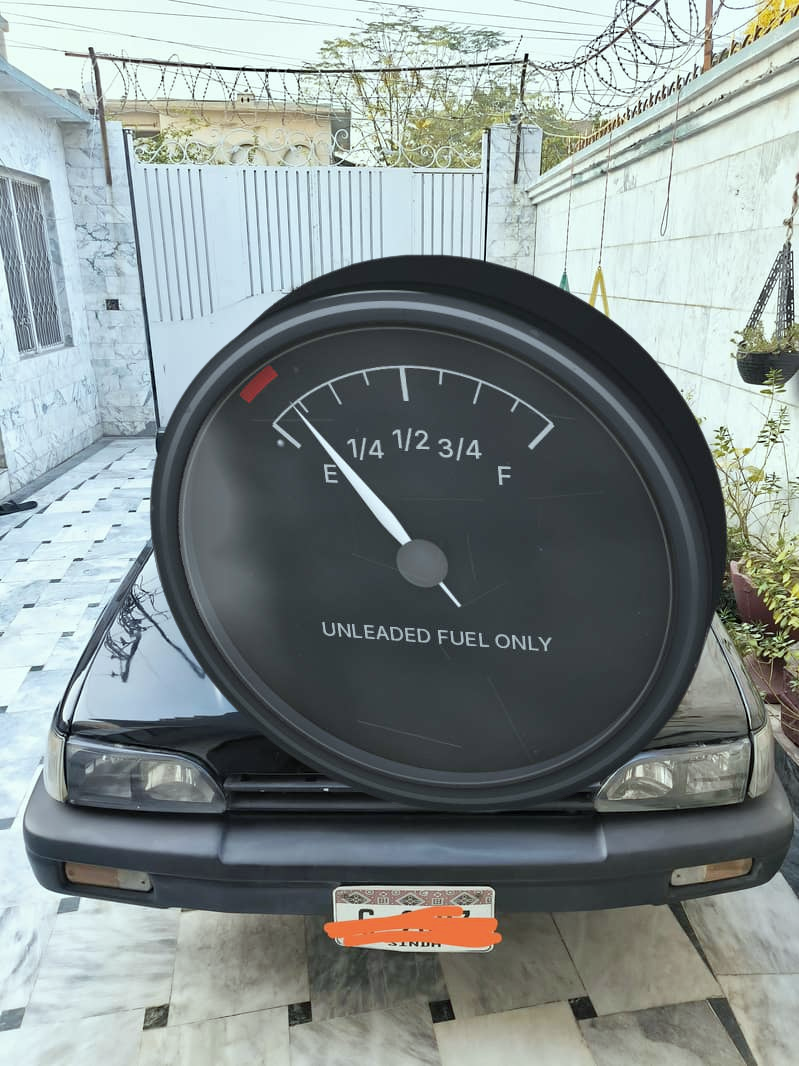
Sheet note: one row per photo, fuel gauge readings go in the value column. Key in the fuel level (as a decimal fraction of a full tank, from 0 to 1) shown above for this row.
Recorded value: 0.125
